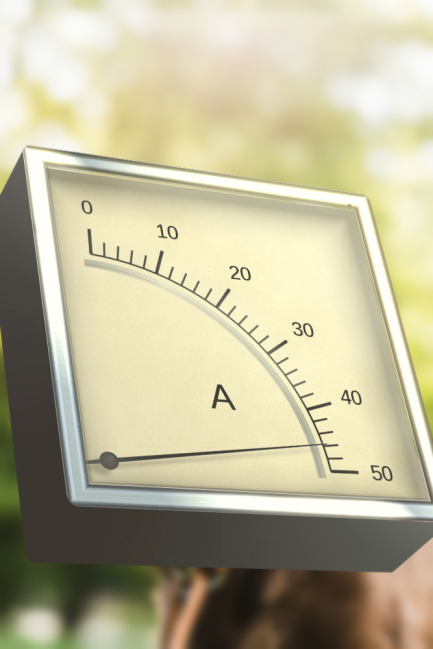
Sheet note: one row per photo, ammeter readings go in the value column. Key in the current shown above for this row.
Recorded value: 46 A
